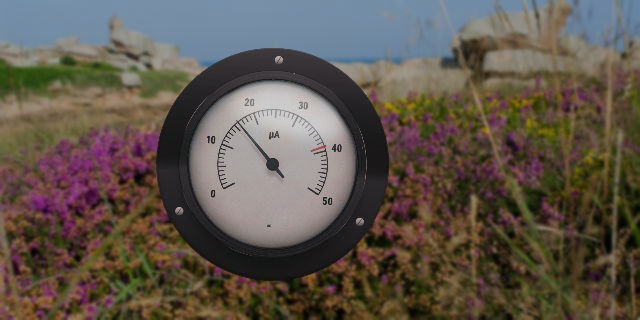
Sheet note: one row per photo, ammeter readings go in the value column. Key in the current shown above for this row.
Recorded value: 16 µA
